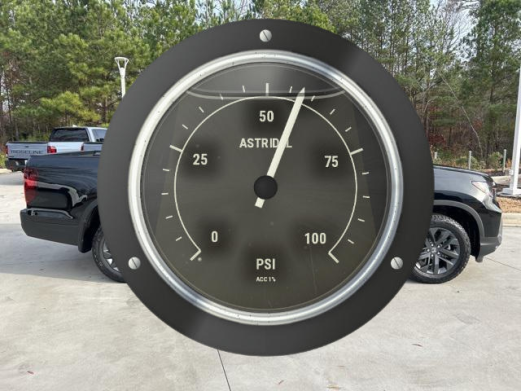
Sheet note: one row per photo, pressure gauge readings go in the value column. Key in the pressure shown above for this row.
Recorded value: 57.5 psi
